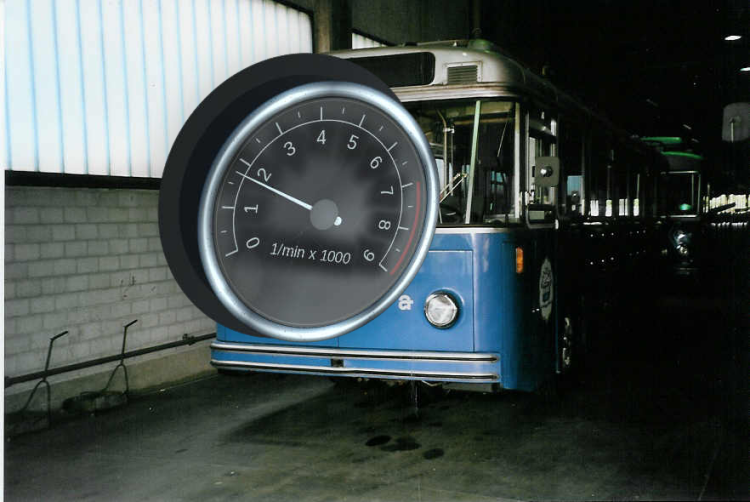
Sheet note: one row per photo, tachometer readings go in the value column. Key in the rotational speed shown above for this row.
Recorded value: 1750 rpm
